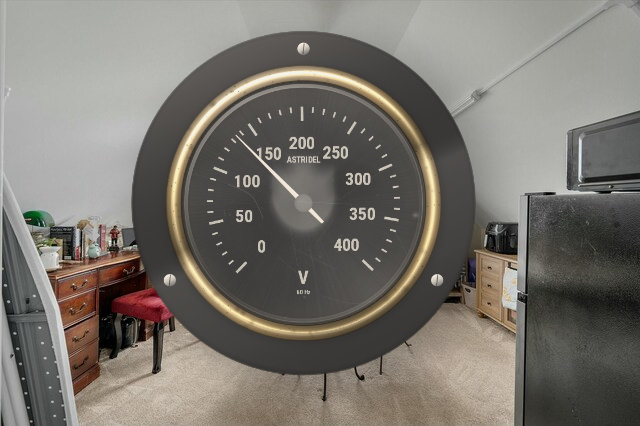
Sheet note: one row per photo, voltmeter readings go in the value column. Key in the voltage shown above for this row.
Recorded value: 135 V
